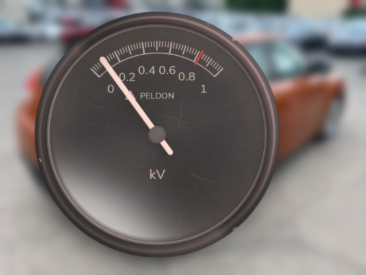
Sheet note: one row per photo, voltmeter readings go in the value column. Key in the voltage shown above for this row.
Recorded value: 0.1 kV
